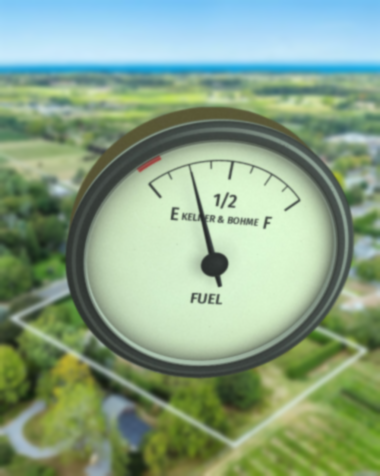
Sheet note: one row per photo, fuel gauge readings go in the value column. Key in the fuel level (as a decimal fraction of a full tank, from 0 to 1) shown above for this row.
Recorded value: 0.25
